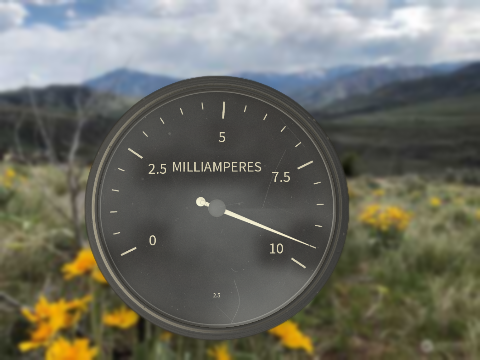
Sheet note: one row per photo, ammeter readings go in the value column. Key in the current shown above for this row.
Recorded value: 9.5 mA
